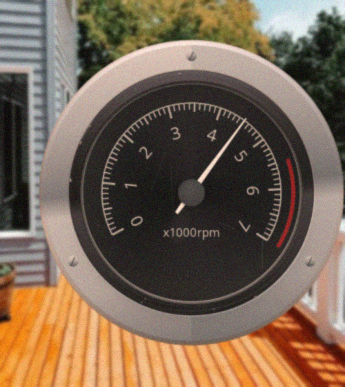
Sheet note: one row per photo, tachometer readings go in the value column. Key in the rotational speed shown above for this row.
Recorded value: 4500 rpm
